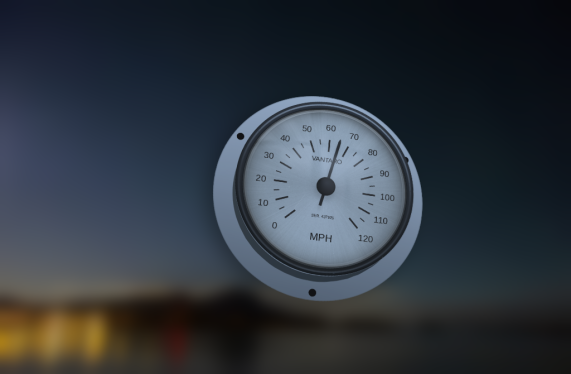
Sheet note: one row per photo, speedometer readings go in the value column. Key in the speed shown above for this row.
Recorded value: 65 mph
